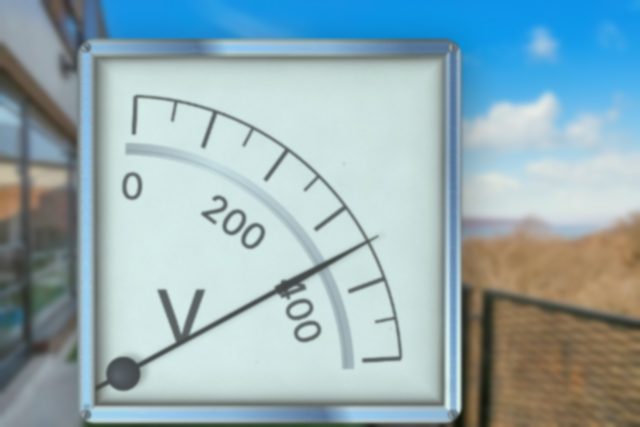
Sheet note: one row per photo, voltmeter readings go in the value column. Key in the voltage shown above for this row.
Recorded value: 350 V
